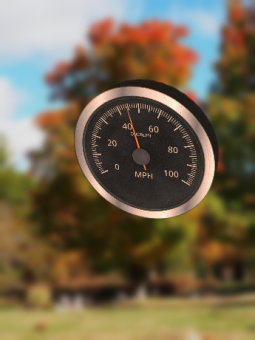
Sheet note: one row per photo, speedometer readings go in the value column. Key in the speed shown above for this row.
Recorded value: 45 mph
